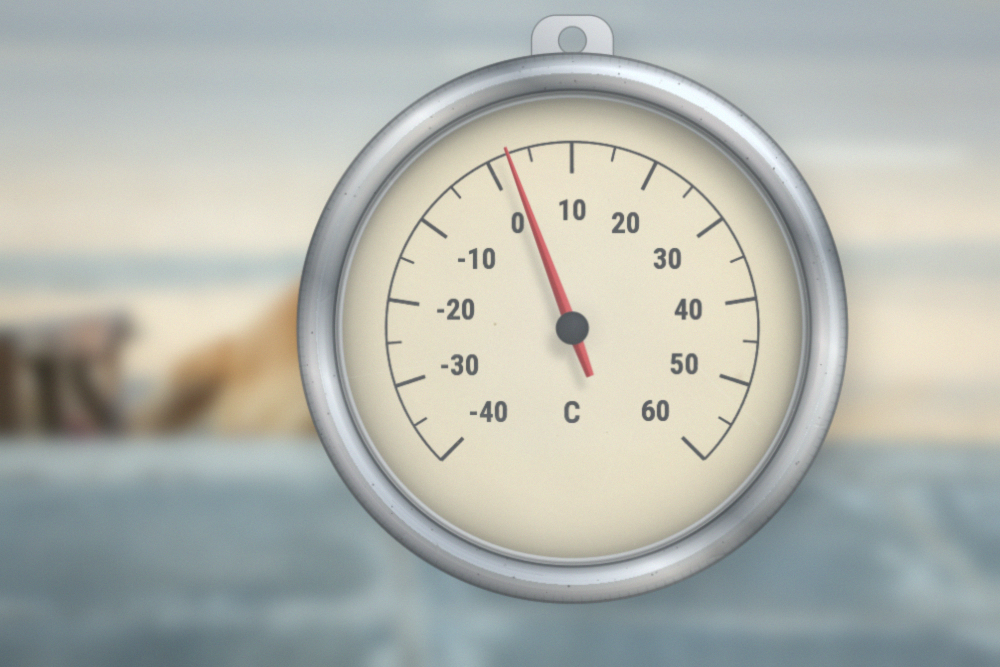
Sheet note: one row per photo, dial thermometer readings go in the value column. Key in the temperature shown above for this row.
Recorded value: 2.5 °C
